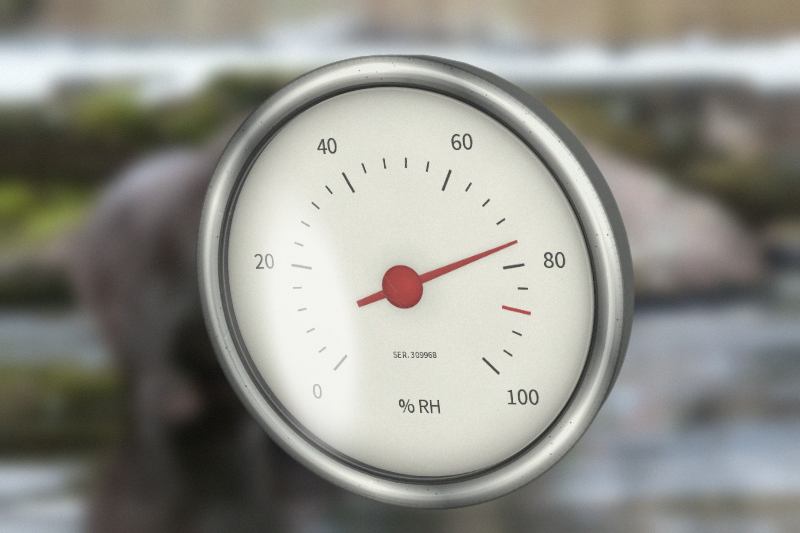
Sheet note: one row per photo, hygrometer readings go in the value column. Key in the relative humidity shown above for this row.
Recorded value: 76 %
